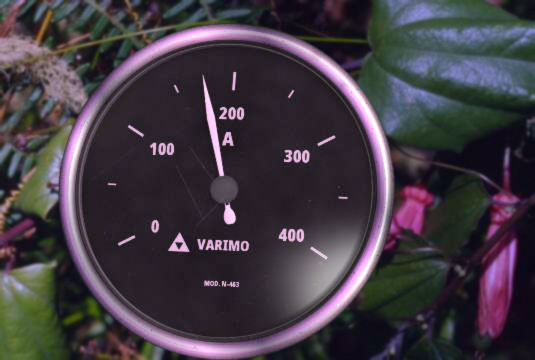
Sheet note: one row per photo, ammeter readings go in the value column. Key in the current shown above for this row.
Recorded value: 175 A
